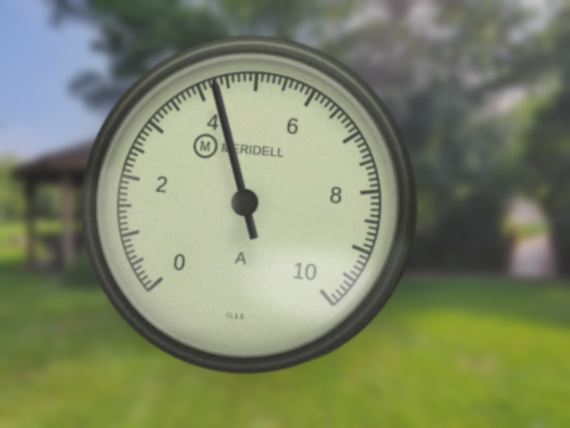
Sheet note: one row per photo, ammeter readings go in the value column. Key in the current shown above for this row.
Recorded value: 4.3 A
